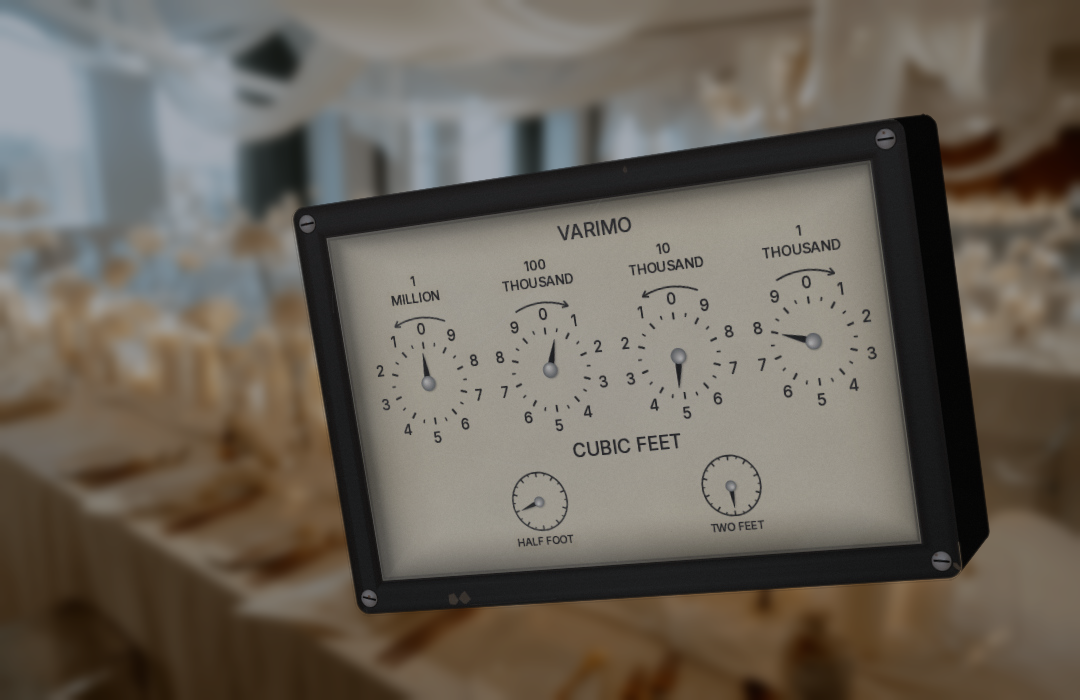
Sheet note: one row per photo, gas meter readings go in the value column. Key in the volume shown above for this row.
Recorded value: 4800 ft³
